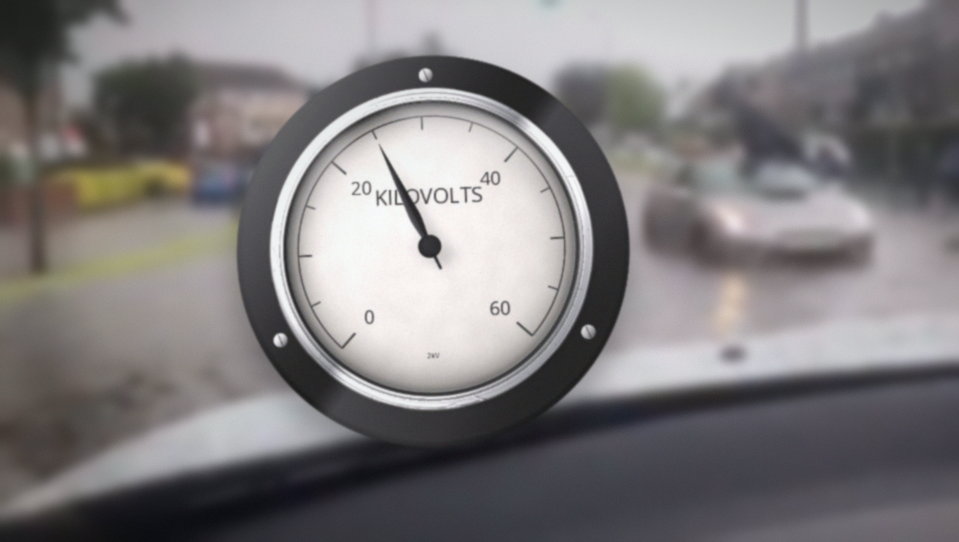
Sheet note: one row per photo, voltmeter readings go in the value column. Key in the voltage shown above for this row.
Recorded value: 25 kV
